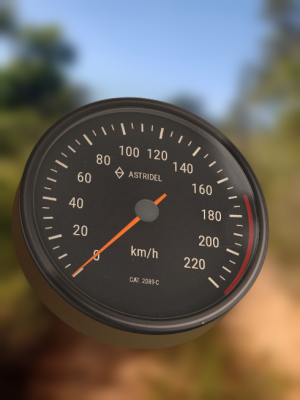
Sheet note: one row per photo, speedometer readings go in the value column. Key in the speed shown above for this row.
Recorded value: 0 km/h
